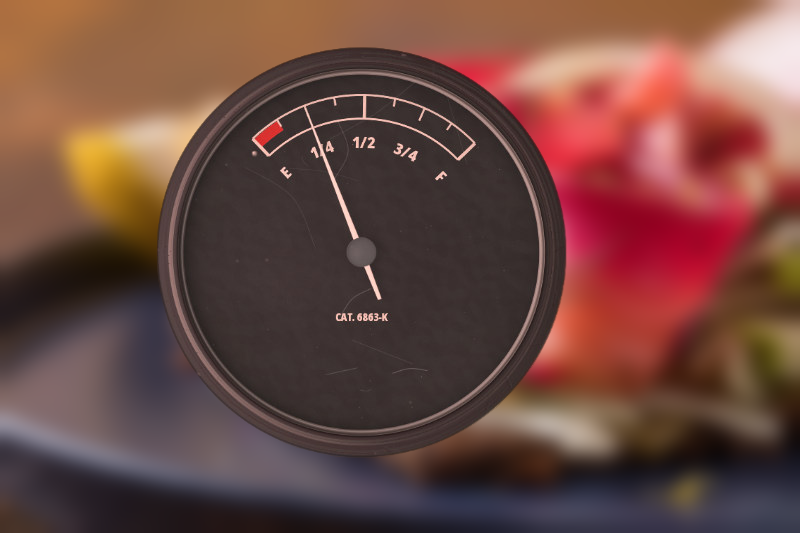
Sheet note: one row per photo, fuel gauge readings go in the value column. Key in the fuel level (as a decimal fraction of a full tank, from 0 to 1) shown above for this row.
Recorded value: 0.25
